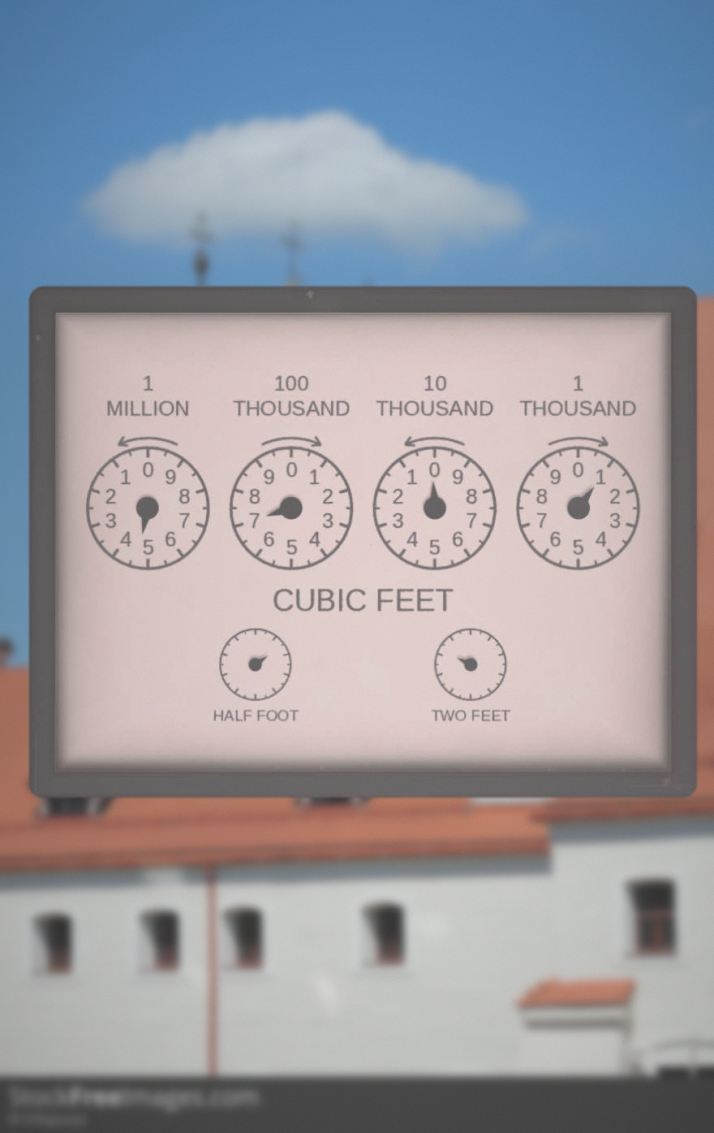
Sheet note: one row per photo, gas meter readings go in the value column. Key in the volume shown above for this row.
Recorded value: 470100 ft³
